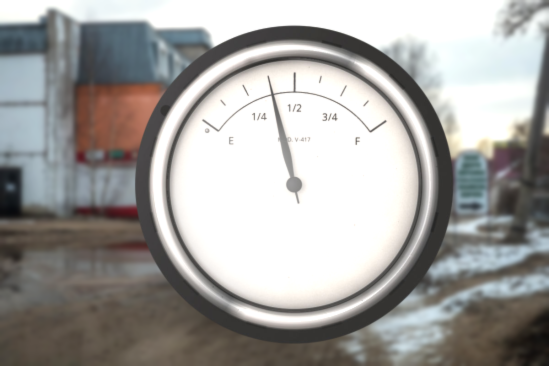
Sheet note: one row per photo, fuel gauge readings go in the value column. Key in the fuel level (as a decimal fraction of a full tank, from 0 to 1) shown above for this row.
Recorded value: 0.375
